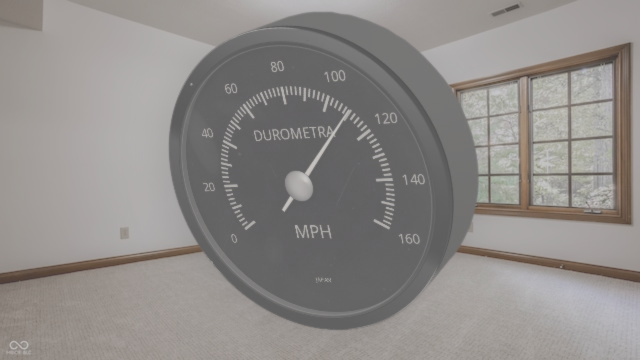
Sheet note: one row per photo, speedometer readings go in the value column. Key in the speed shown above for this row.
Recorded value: 110 mph
